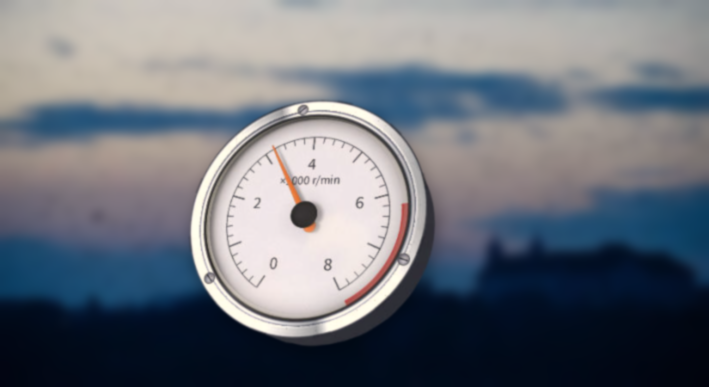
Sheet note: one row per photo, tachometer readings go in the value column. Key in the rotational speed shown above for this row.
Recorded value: 3200 rpm
